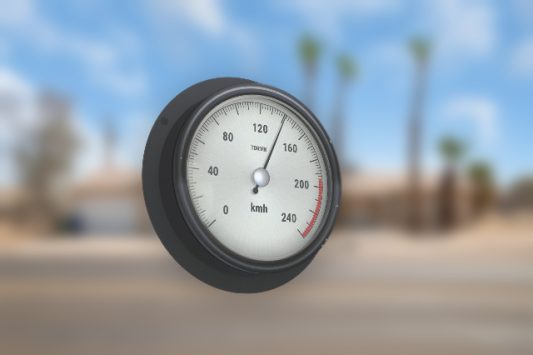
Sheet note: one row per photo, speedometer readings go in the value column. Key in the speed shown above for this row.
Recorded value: 140 km/h
